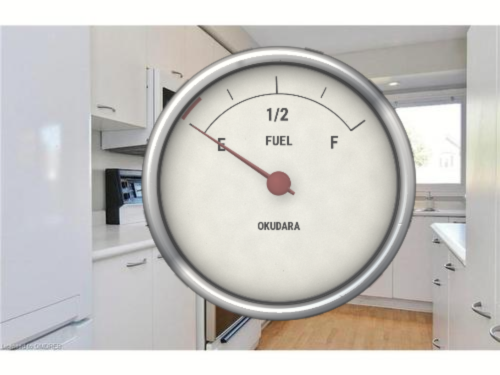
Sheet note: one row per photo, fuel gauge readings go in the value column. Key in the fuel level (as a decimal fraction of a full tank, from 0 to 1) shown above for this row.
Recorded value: 0
